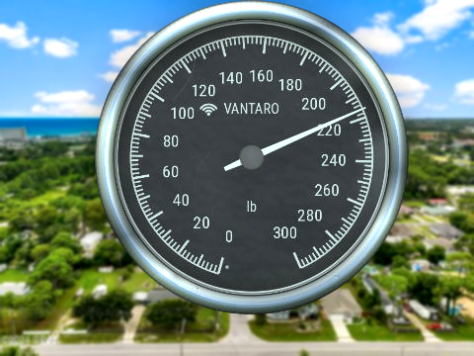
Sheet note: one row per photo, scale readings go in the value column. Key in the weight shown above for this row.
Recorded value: 216 lb
